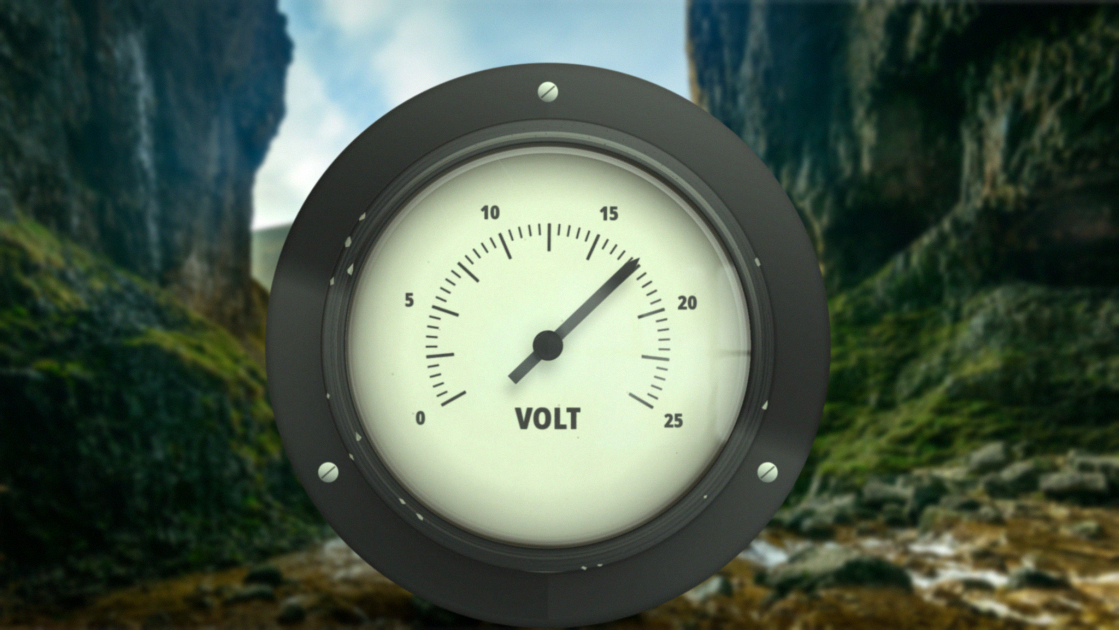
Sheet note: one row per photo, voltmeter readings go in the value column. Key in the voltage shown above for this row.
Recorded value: 17.25 V
